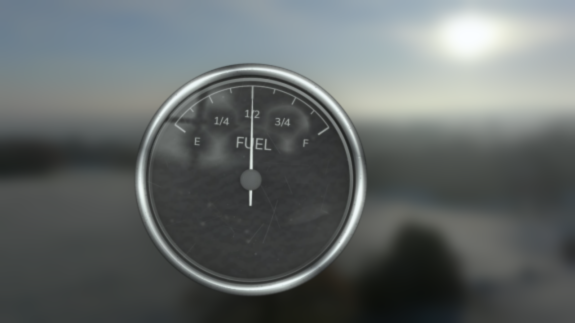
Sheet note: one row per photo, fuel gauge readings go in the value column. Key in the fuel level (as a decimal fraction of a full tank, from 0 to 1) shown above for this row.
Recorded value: 0.5
